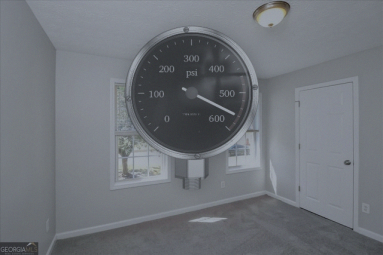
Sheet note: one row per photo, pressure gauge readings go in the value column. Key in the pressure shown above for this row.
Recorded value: 560 psi
